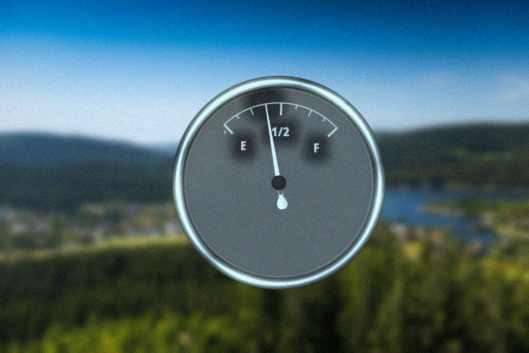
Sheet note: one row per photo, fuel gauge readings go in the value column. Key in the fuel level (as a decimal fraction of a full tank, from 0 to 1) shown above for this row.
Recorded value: 0.375
